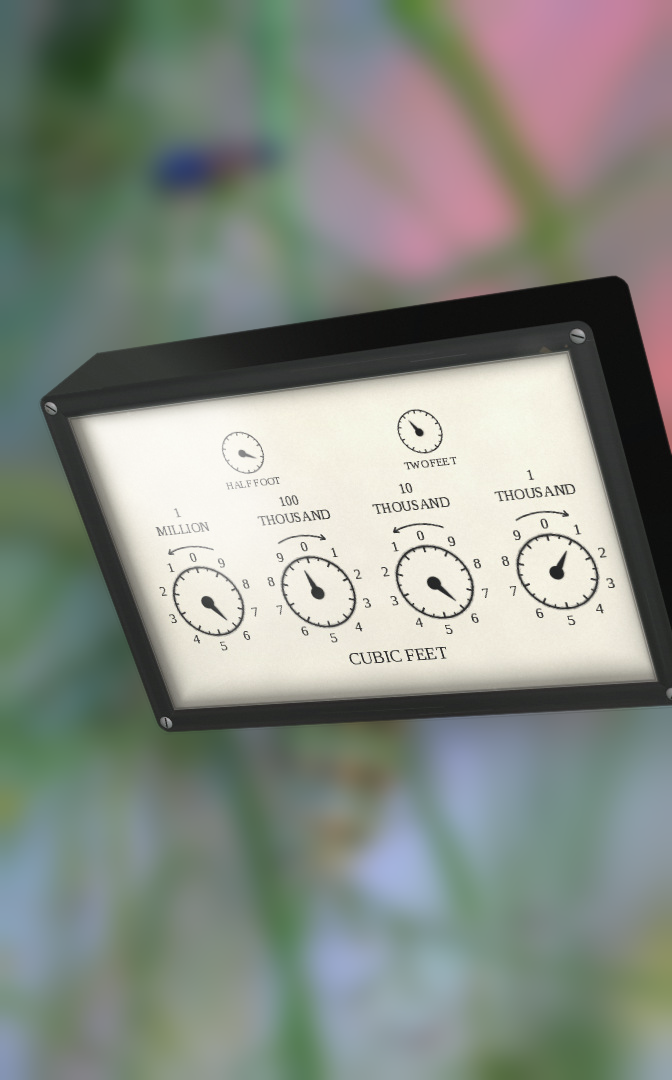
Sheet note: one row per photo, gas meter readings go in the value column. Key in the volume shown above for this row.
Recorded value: 596100 ft³
